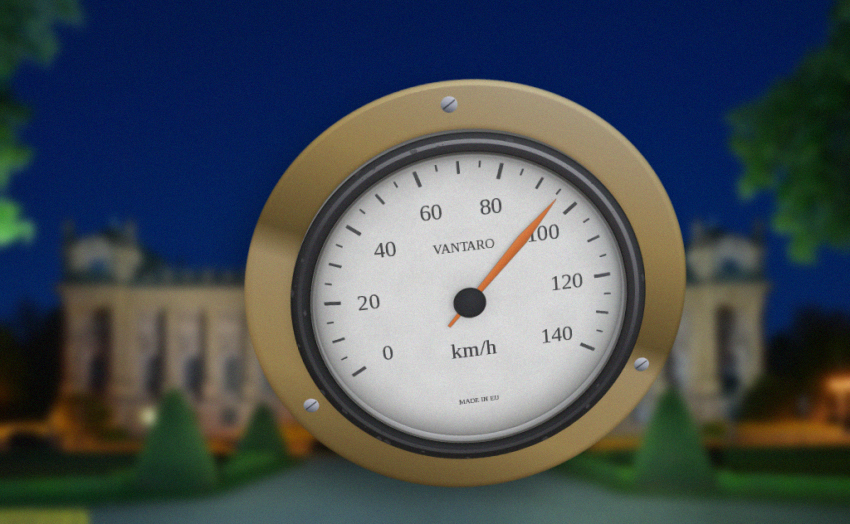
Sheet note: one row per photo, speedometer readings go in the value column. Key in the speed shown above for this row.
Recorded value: 95 km/h
